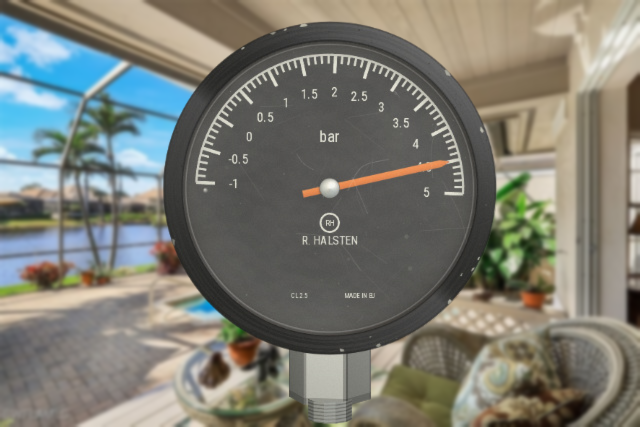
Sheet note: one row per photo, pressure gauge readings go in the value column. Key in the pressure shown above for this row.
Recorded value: 4.5 bar
